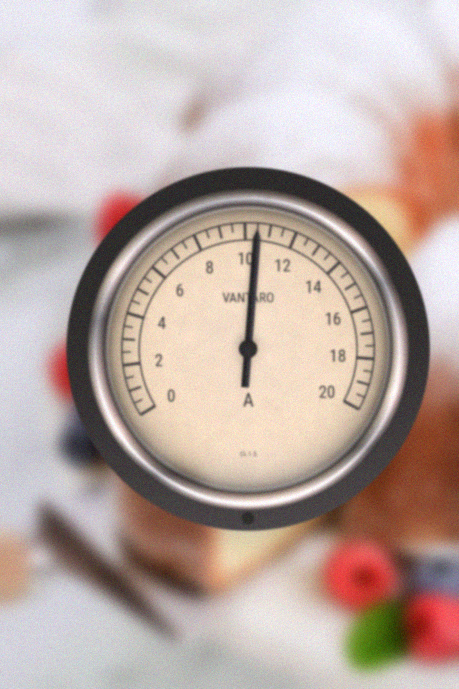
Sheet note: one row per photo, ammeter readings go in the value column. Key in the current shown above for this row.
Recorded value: 10.5 A
